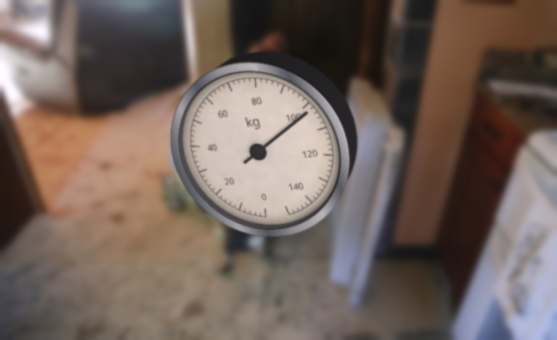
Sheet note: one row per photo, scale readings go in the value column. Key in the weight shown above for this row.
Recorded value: 102 kg
